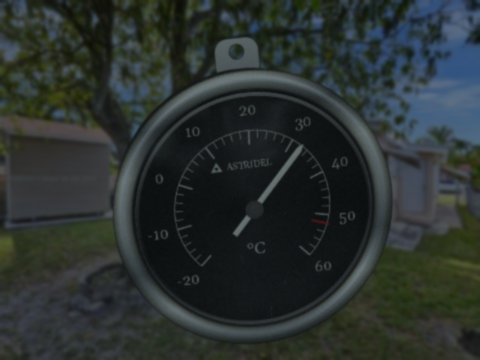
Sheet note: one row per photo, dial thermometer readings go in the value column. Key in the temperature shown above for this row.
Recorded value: 32 °C
